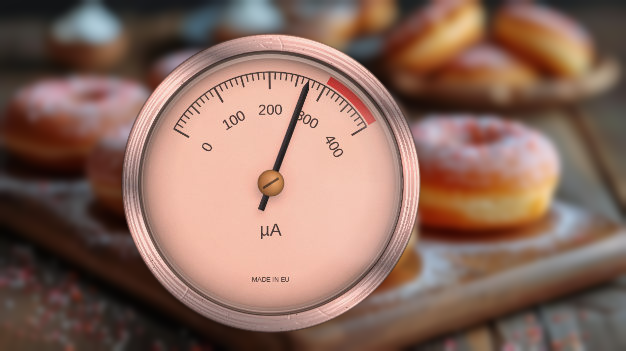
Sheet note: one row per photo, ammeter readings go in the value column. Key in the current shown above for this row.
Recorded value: 270 µA
